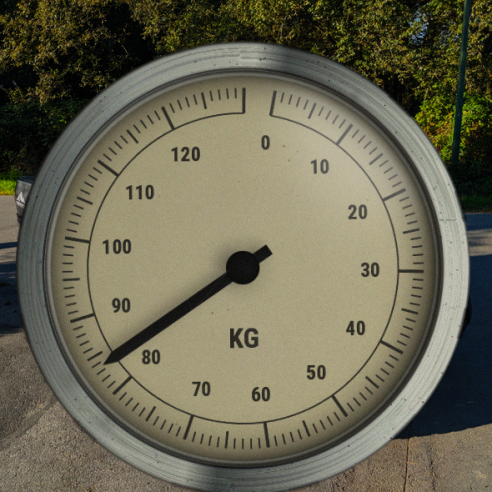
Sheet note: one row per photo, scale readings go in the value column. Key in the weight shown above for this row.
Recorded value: 83.5 kg
